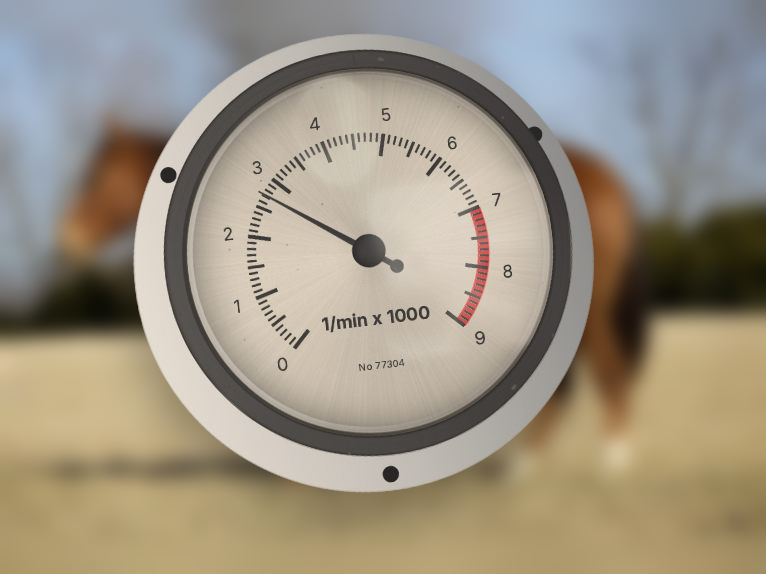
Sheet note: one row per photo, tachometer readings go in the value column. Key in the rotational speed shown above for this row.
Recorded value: 2700 rpm
